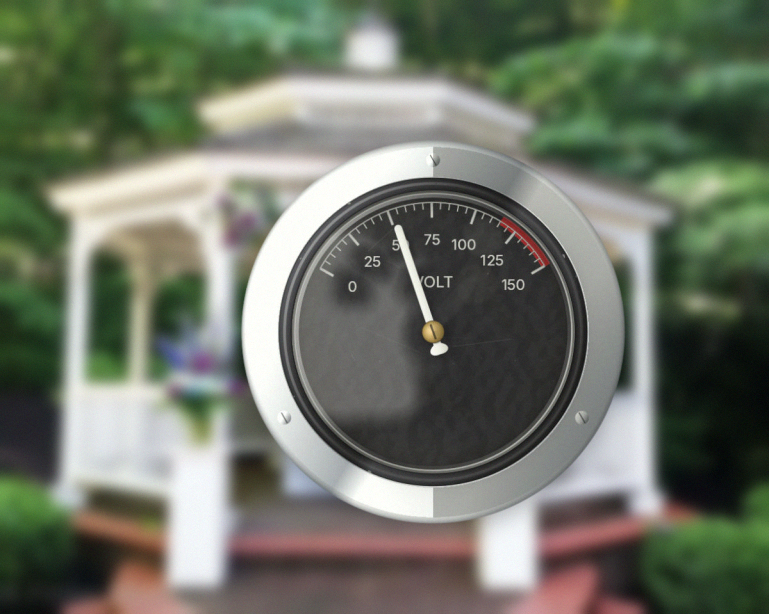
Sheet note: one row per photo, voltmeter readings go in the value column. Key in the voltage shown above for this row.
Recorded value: 52.5 V
